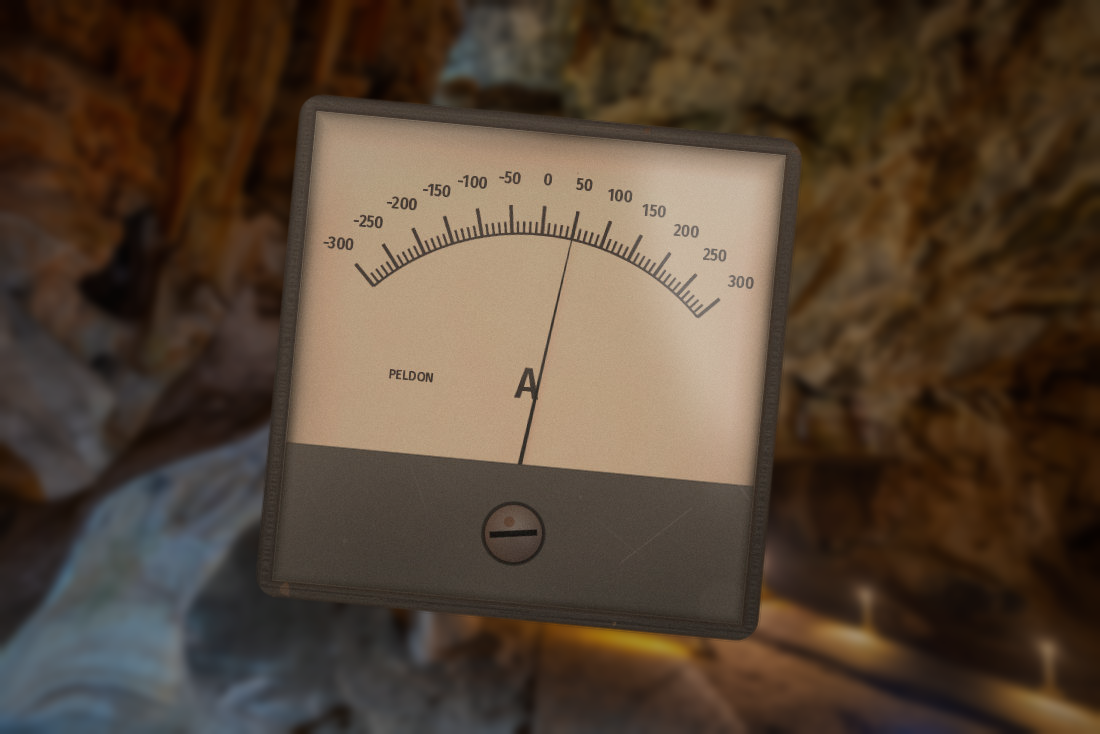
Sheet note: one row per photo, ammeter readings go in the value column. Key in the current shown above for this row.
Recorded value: 50 A
